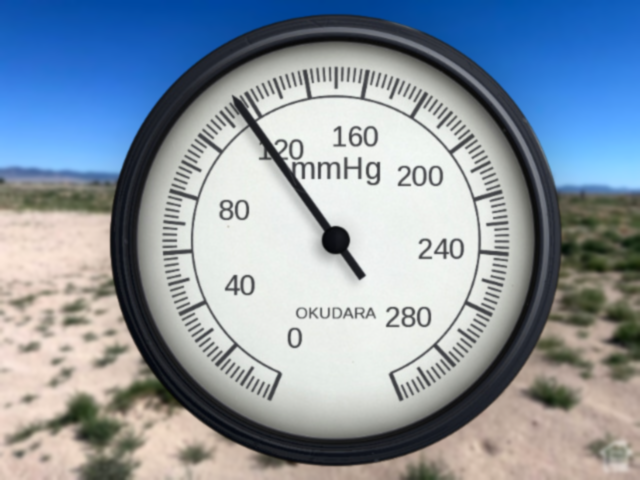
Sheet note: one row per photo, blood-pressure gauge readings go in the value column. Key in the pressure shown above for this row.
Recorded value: 116 mmHg
